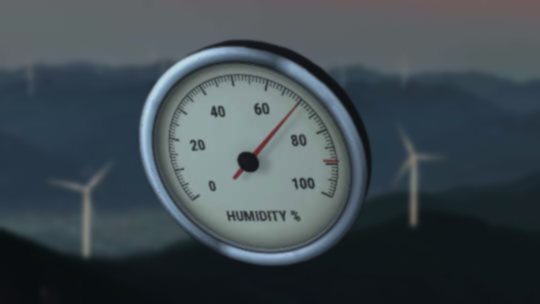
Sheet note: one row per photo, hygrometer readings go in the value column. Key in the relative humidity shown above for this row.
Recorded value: 70 %
